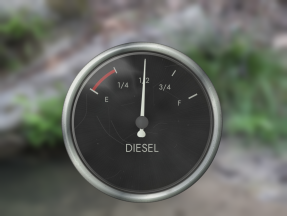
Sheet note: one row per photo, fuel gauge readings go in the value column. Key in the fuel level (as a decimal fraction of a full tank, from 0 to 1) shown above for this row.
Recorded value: 0.5
